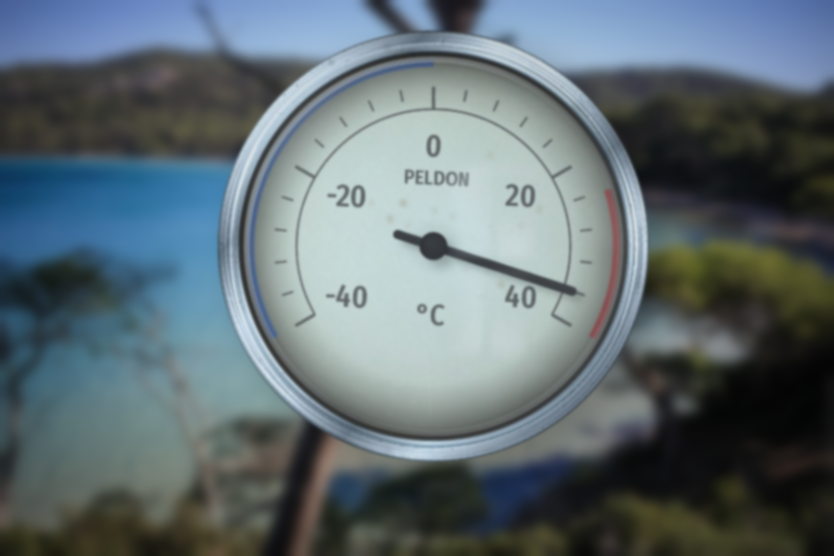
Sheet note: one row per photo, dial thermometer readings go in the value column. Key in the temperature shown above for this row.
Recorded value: 36 °C
